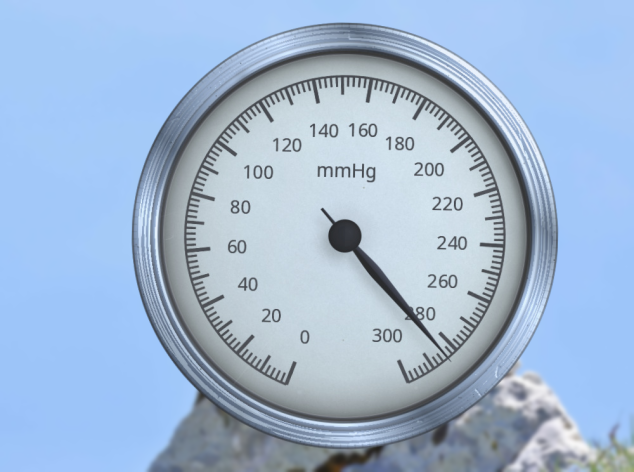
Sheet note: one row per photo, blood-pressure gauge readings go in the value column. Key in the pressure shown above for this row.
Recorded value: 284 mmHg
